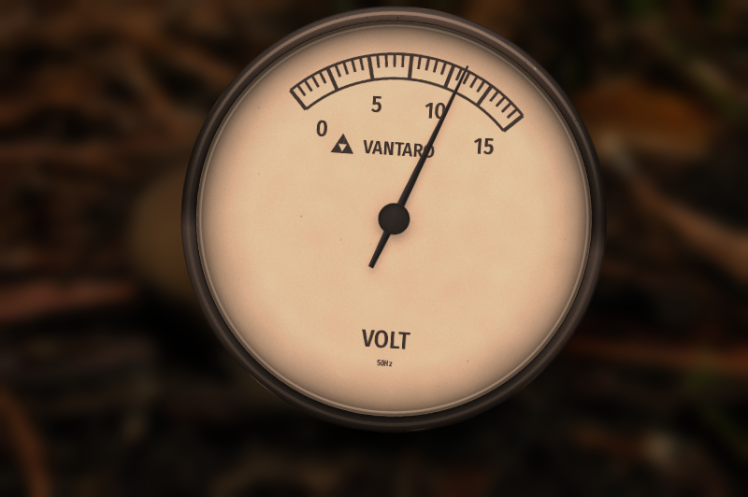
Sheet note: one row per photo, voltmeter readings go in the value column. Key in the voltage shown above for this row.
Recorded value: 10.75 V
